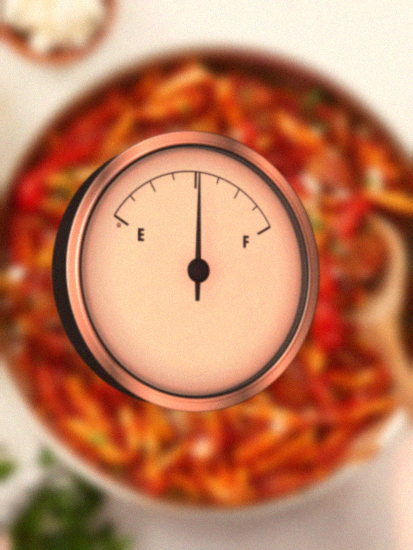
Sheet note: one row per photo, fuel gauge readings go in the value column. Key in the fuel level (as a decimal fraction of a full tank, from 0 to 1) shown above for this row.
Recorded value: 0.5
